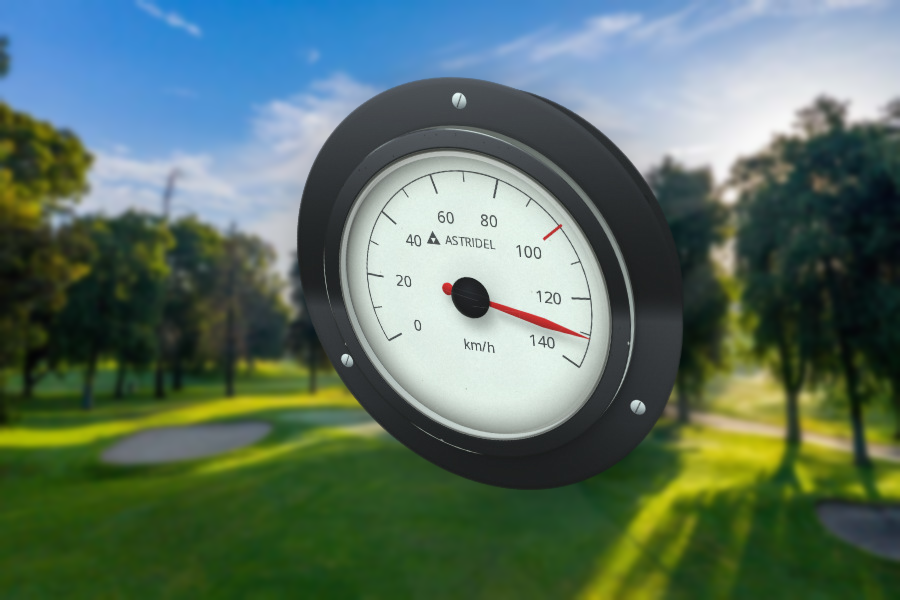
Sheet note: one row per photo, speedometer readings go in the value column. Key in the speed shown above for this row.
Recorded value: 130 km/h
